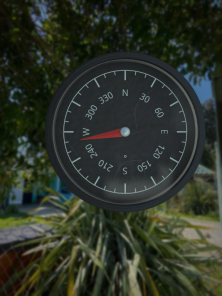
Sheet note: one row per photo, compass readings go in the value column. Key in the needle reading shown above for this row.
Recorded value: 260 °
